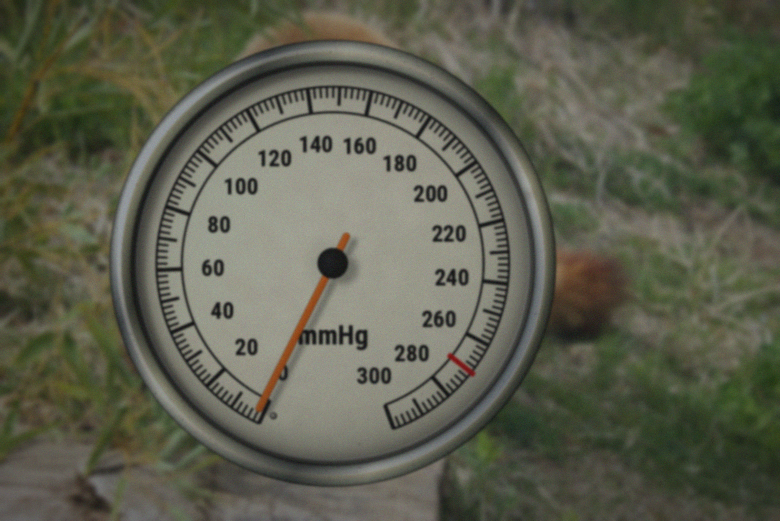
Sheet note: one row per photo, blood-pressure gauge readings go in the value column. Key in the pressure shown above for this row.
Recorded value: 2 mmHg
